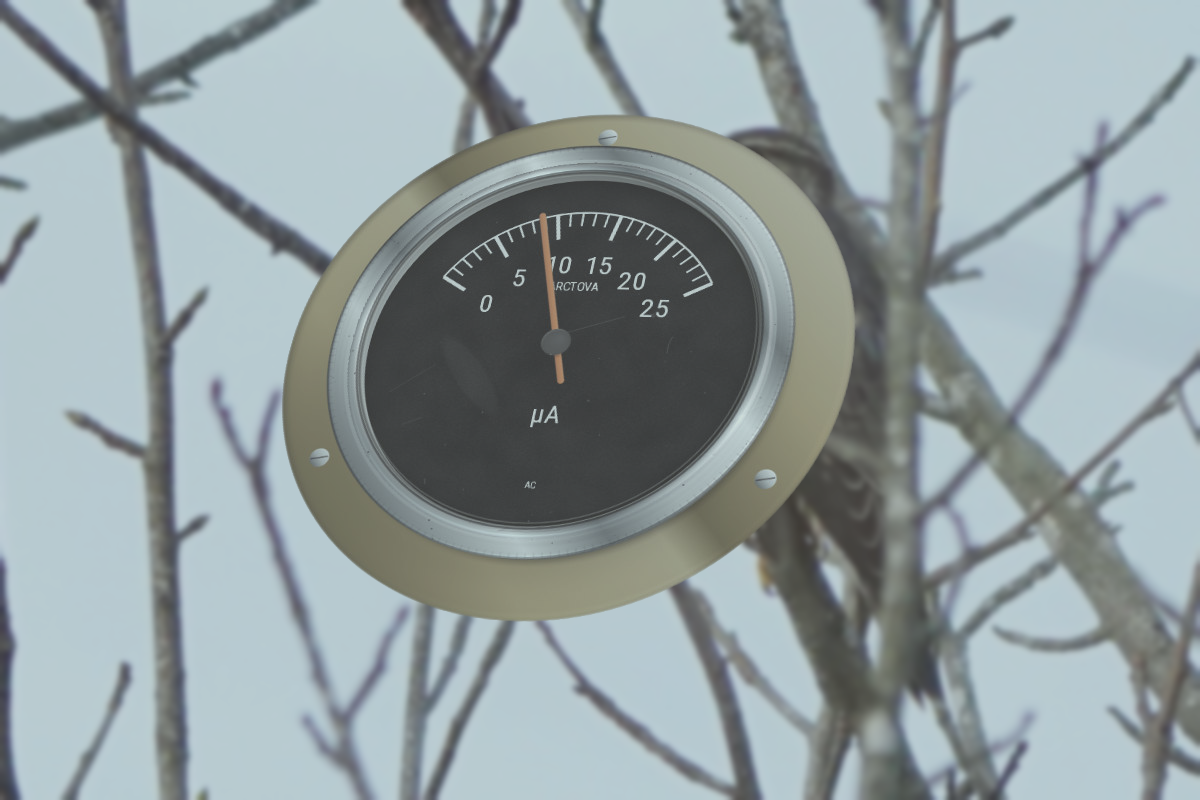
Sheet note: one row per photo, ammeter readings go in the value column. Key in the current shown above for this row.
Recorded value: 9 µA
